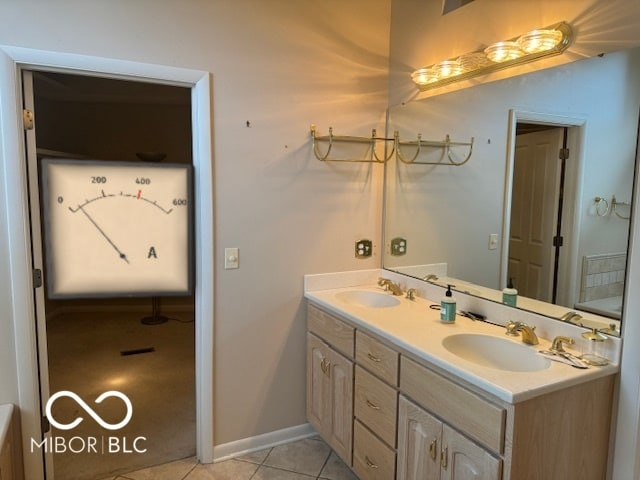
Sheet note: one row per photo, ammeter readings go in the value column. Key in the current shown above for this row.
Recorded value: 50 A
